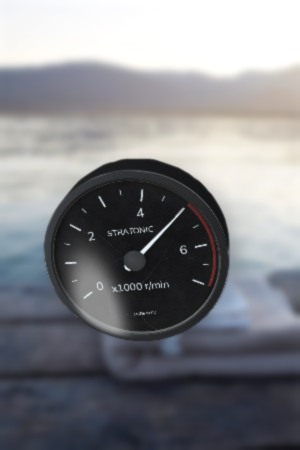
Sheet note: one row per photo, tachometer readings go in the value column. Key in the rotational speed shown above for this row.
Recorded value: 5000 rpm
